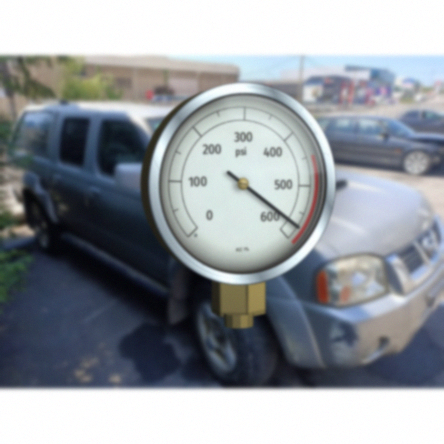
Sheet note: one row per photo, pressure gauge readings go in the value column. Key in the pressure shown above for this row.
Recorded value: 575 psi
